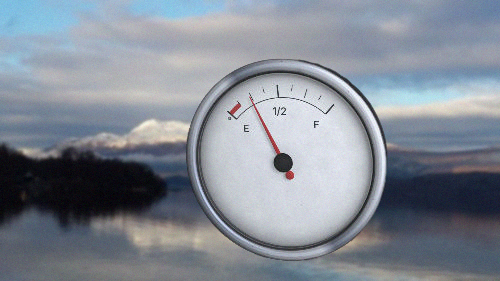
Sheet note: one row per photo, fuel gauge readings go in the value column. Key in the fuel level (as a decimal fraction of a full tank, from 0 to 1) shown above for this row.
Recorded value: 0.25
